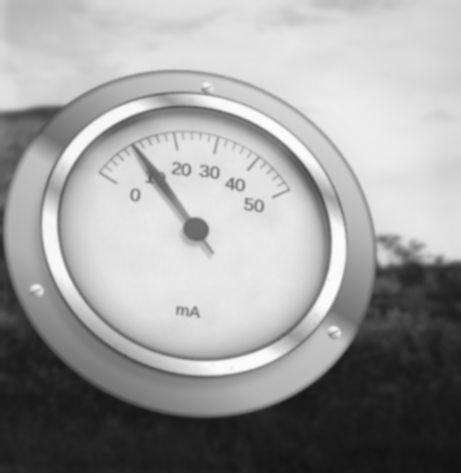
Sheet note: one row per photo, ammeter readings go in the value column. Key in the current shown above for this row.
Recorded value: 10 mA
